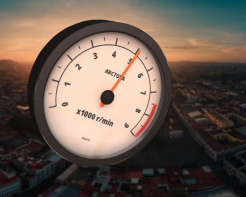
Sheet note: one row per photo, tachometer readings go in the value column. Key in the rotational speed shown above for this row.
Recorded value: 5000 rpm
